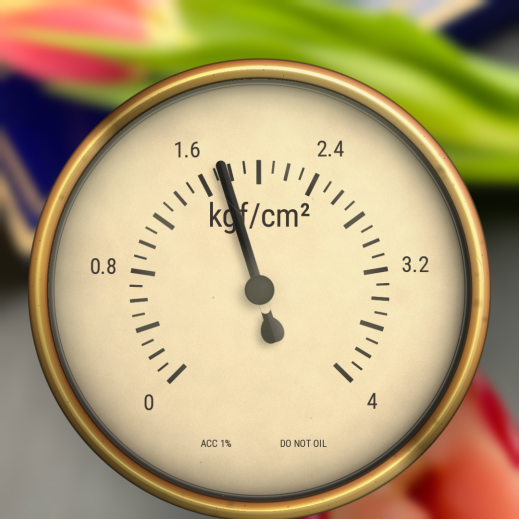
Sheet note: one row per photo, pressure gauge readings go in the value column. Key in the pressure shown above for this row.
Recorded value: 1.75 kg/cm²
